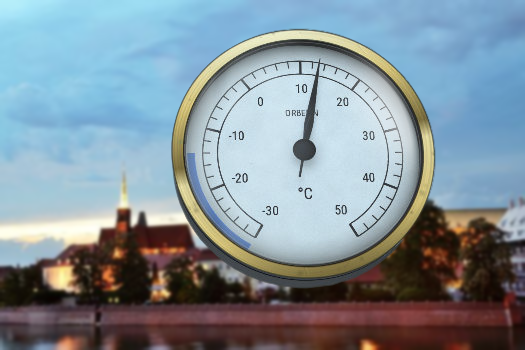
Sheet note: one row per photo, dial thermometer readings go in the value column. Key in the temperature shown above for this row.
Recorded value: 13 °C
